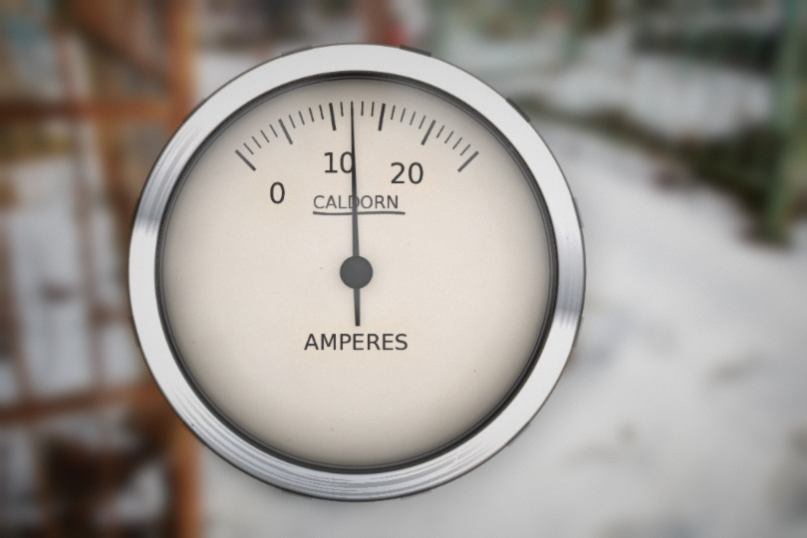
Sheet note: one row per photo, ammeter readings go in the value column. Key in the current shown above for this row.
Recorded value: 12 A
